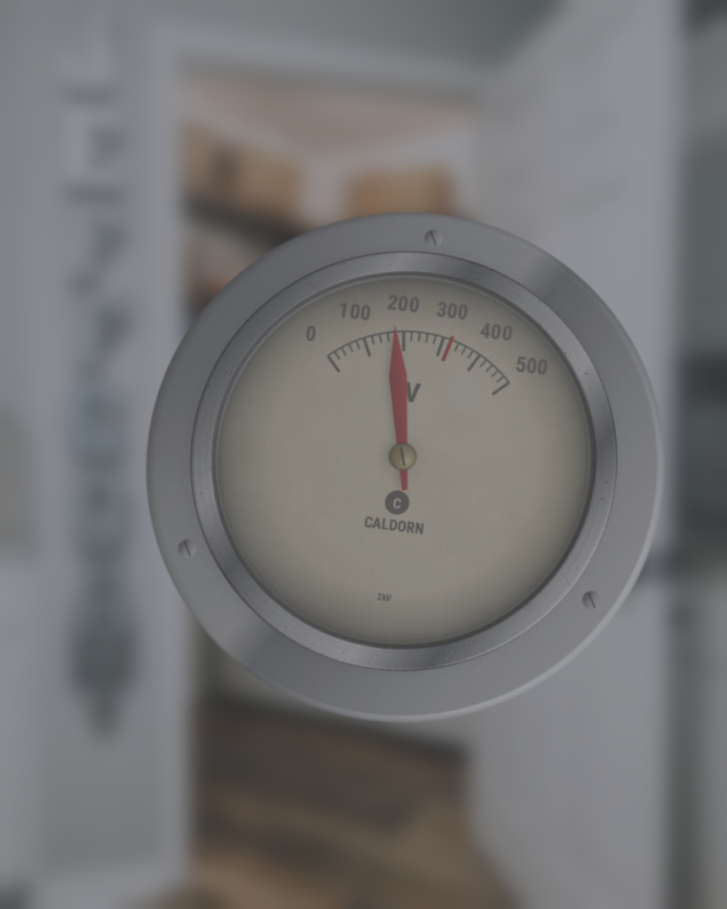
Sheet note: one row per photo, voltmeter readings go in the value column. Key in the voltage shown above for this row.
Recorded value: 180 V
